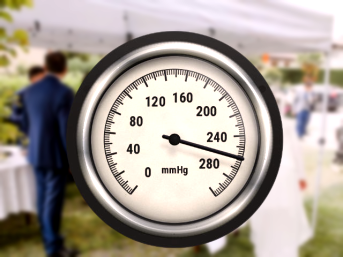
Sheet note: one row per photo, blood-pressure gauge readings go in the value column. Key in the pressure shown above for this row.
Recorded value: 260 mmHg
